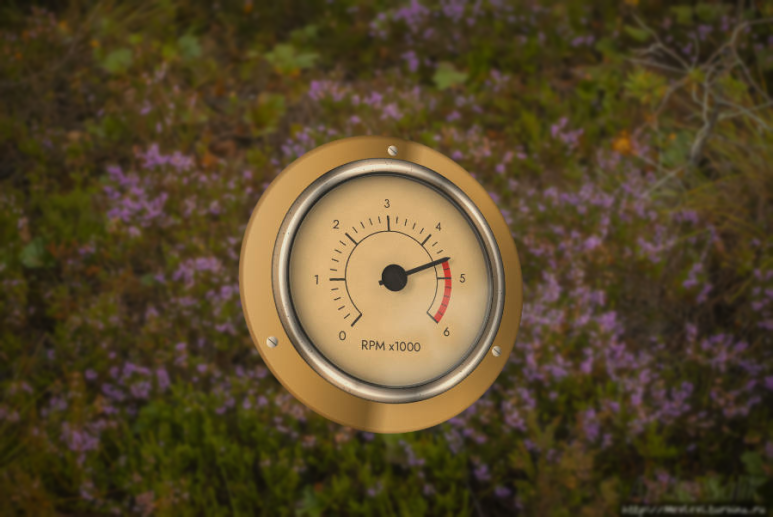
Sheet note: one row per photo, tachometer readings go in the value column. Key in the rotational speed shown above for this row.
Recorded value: 4600 rpm
